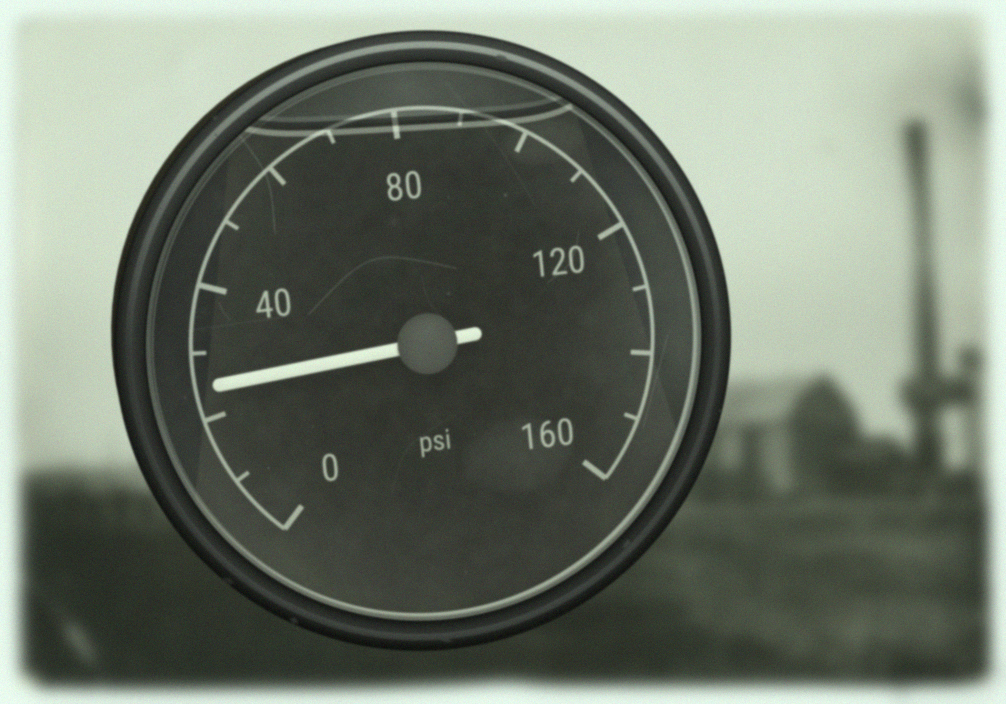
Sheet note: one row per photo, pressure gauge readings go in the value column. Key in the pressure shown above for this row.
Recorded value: 25 psi
